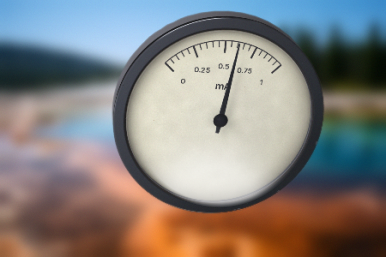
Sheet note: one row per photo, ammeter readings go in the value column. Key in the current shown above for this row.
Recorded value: 0.6 mA
